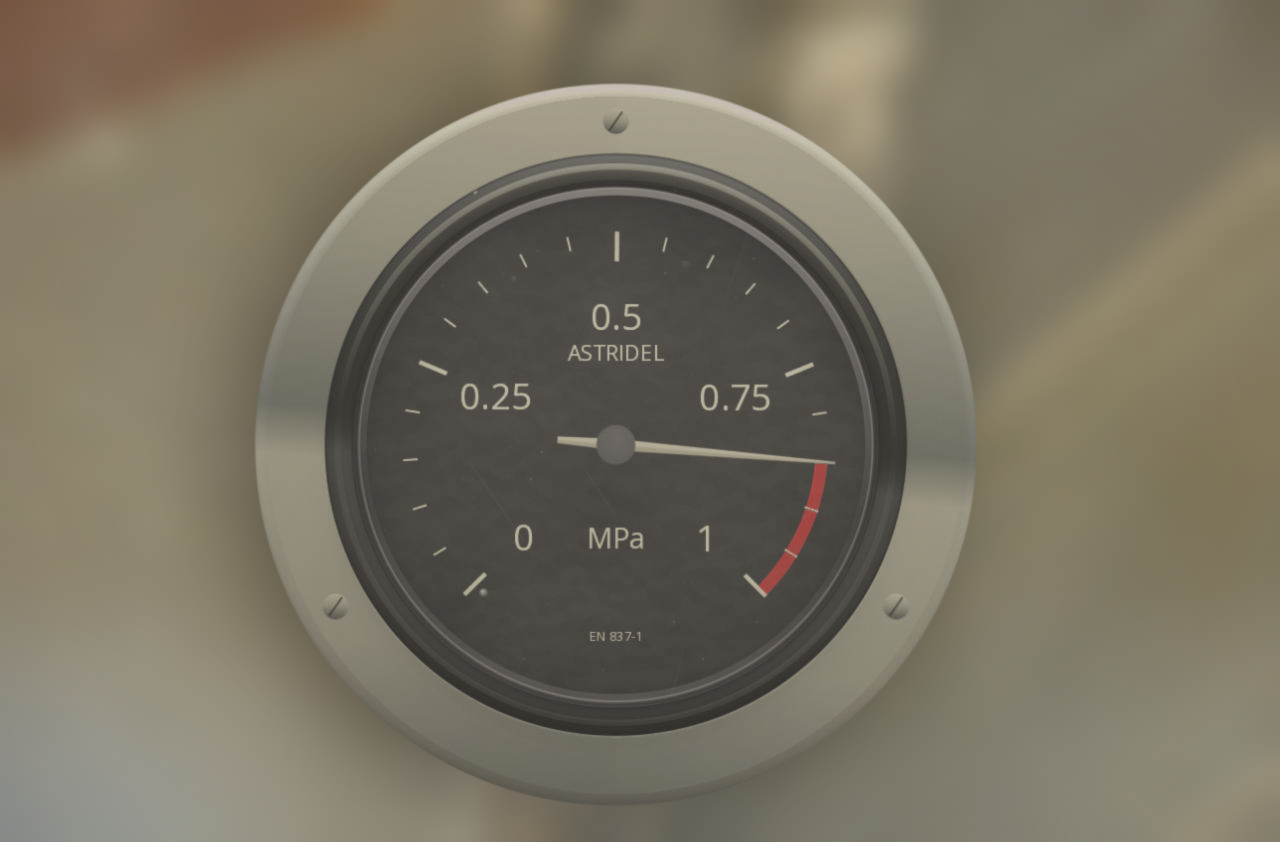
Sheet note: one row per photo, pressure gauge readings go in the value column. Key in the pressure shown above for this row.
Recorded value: 0.85 MPa
